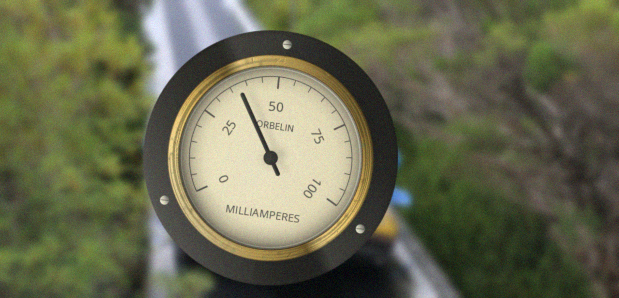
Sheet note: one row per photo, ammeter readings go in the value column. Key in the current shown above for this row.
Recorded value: 37.5 mA
